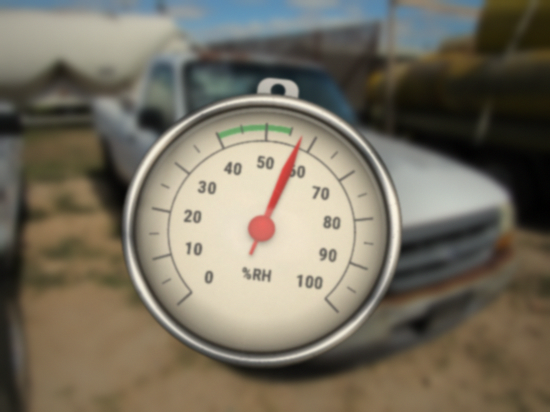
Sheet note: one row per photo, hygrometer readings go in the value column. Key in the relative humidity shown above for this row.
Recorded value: 57.5 %
